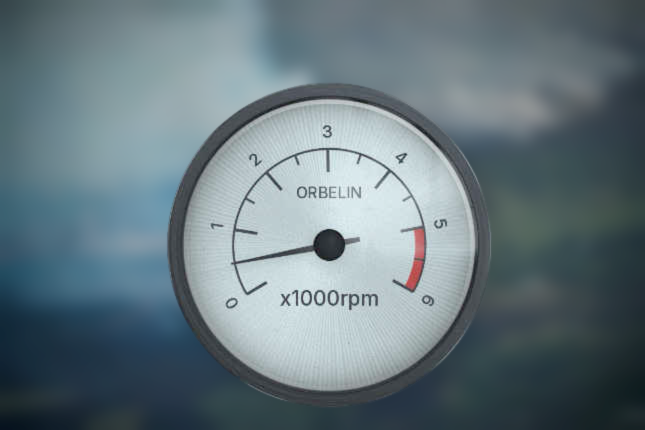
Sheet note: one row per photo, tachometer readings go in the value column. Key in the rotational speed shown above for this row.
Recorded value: 500 rpm
